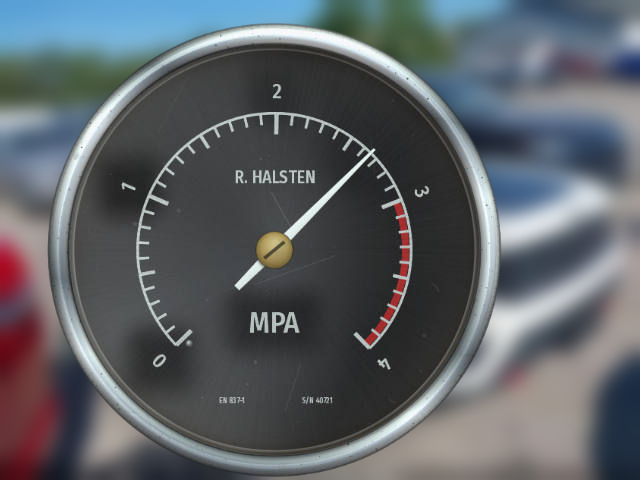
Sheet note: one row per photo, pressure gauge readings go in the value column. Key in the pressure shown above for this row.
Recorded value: 2.65 MPa
